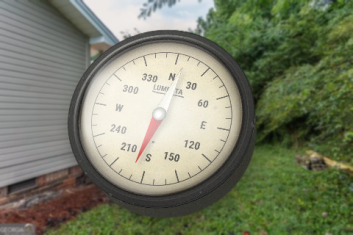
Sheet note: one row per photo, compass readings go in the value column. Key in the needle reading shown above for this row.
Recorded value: 190 °
